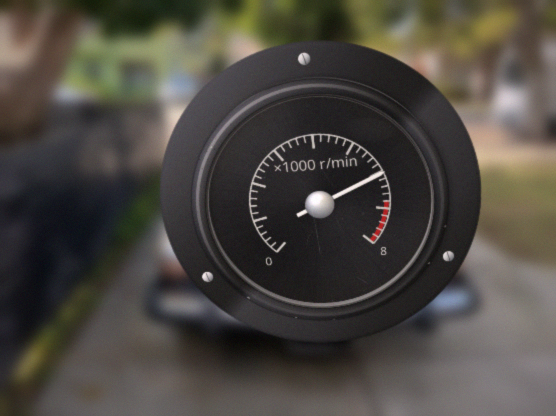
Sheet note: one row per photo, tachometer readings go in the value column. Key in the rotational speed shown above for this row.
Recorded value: 6000 rpm
